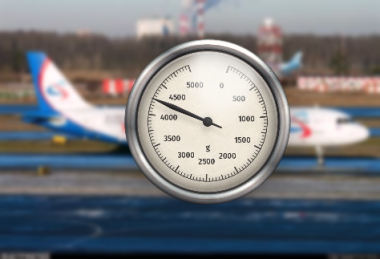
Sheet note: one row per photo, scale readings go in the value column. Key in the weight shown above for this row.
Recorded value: 4250 g
